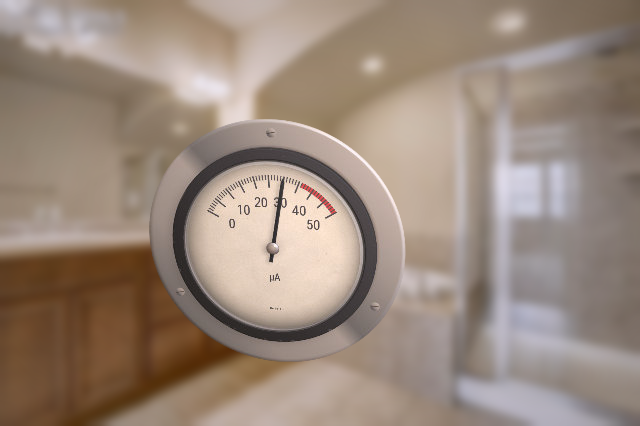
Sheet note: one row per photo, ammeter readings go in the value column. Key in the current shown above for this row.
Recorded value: 30 µA
